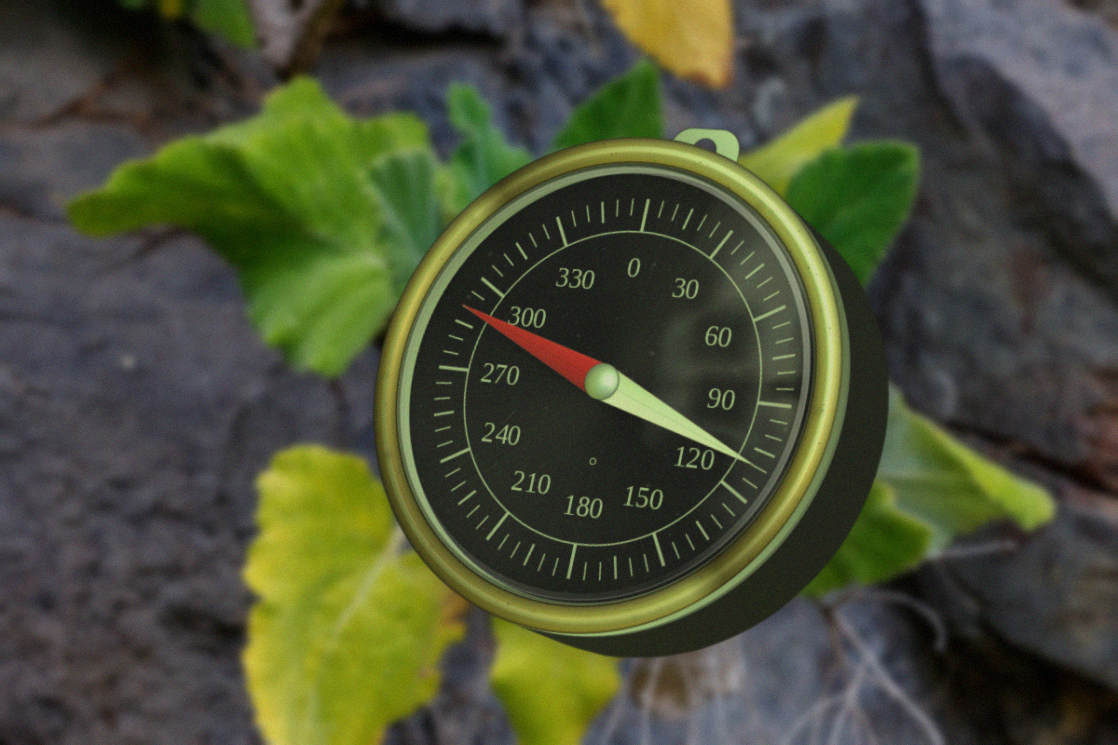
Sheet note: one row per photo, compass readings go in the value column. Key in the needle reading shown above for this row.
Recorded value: 290 °
